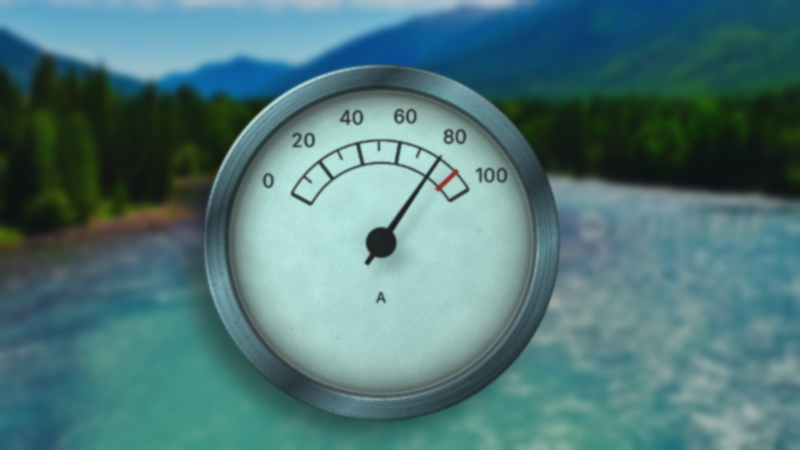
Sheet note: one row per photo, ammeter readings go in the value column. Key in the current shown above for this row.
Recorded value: 80 A
